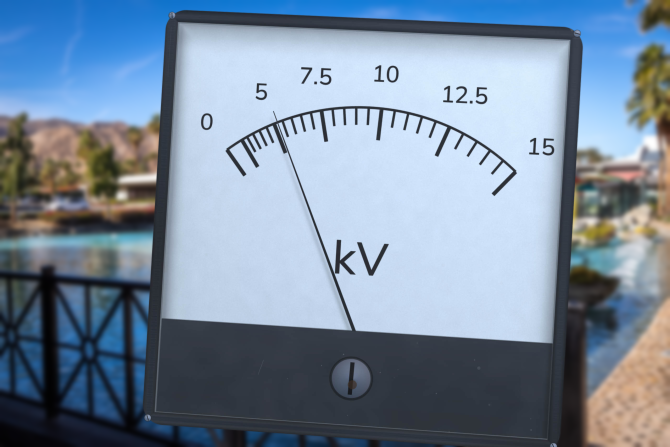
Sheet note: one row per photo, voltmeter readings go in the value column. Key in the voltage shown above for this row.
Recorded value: 5.25 kV
